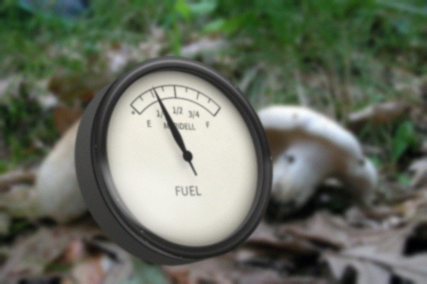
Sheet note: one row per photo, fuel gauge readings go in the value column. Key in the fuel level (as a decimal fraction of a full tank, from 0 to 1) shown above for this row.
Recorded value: 0.25
